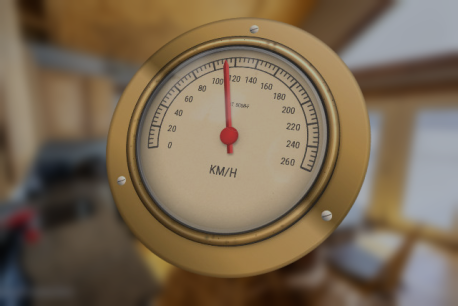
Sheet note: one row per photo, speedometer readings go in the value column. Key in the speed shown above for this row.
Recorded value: 112 km/h
